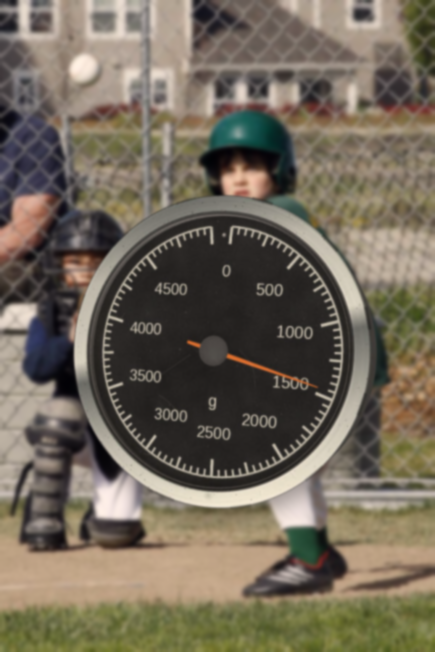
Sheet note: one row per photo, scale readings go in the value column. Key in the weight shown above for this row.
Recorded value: 1450 g
